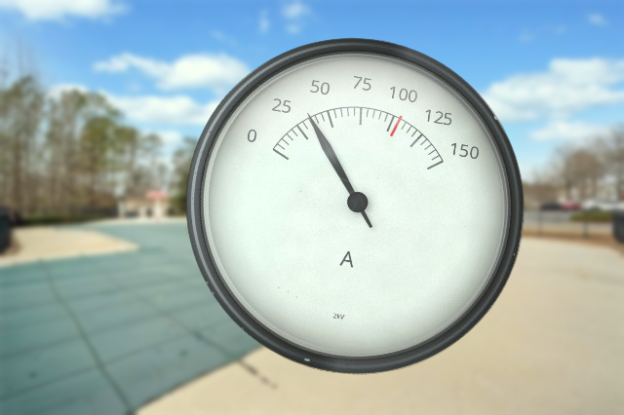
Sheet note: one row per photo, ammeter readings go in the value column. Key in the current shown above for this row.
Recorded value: 35 A
